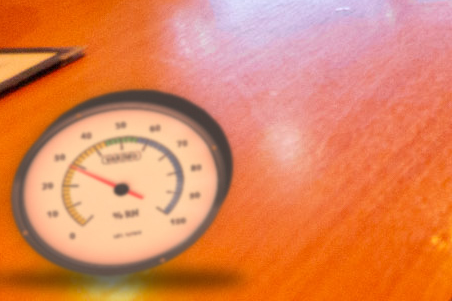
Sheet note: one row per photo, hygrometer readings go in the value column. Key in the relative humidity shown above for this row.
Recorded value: 30 %
